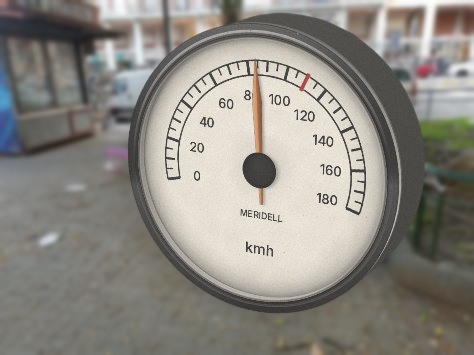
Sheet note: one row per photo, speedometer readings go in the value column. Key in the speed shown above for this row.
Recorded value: 85 km/h
